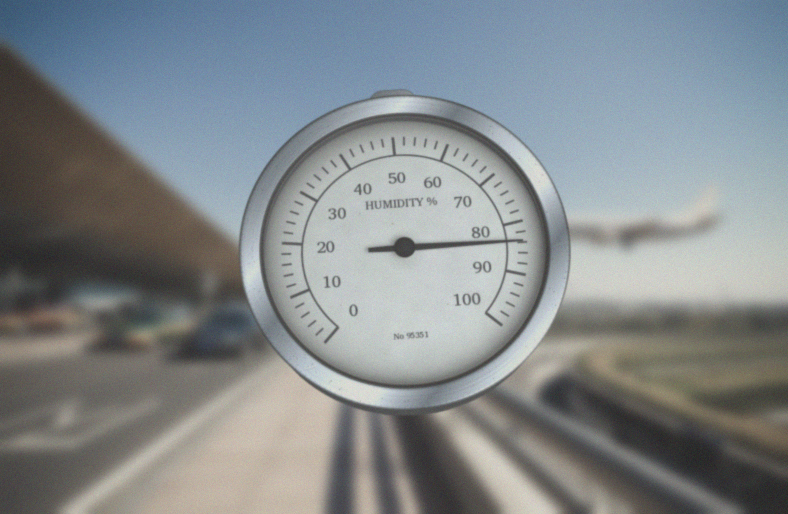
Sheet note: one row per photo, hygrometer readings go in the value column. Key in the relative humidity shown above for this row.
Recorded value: 84 %
